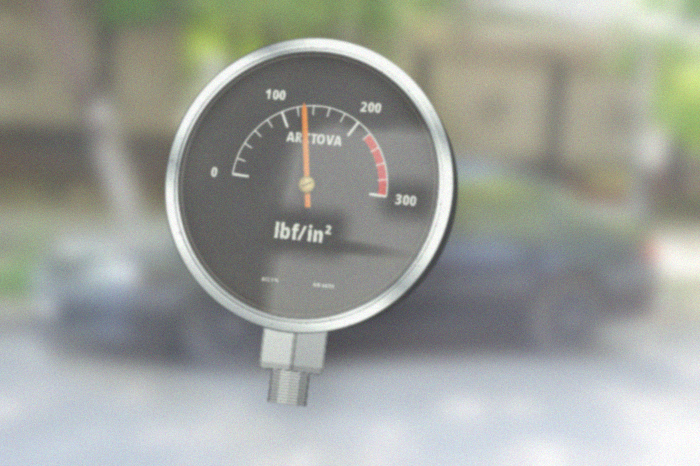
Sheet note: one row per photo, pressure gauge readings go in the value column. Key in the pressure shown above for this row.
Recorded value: 130 psi
